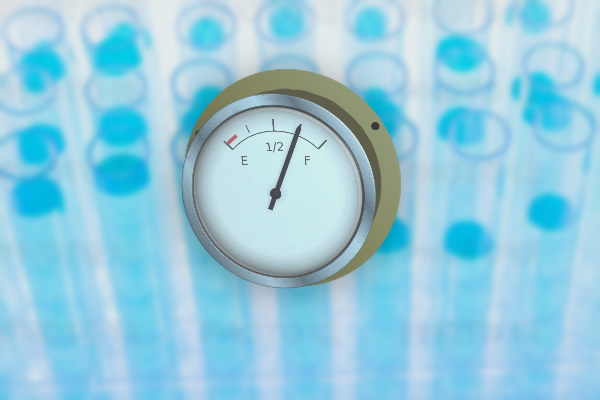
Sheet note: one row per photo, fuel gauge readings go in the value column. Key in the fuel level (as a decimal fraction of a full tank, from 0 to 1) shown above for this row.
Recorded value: 0.75
